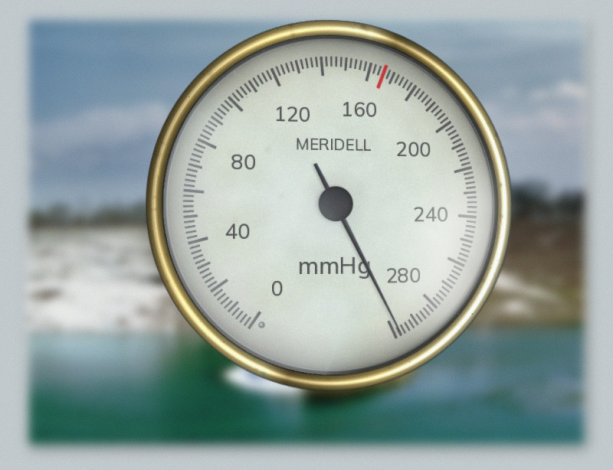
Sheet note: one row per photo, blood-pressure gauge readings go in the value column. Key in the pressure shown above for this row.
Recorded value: 298 mmHg
